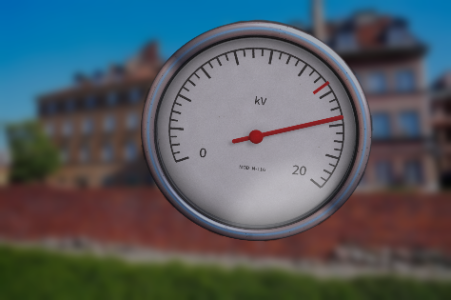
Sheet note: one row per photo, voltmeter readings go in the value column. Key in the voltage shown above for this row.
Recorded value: 15.5 kV
